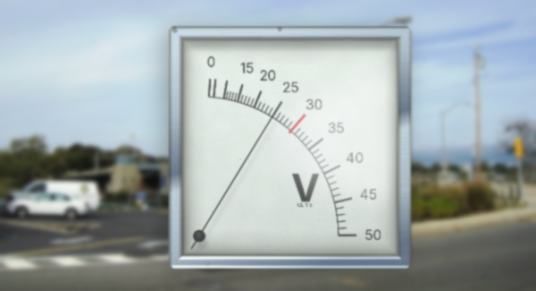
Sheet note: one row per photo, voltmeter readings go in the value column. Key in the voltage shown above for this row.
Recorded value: 25 V
